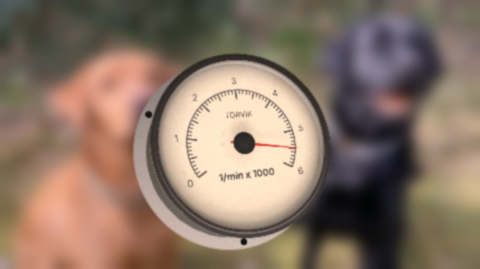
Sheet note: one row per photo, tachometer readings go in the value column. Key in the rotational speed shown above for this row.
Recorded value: 5500 rpm
